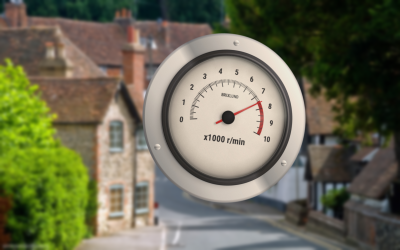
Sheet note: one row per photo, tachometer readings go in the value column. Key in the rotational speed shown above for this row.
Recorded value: 7500 rpm
